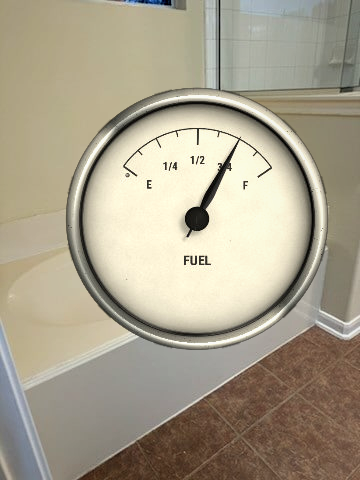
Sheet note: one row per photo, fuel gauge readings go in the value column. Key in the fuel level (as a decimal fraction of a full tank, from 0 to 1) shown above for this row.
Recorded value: 0.75
